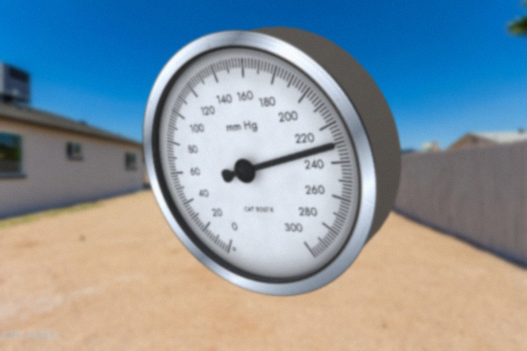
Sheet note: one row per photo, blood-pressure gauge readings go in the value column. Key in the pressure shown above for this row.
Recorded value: 230 mmHg
